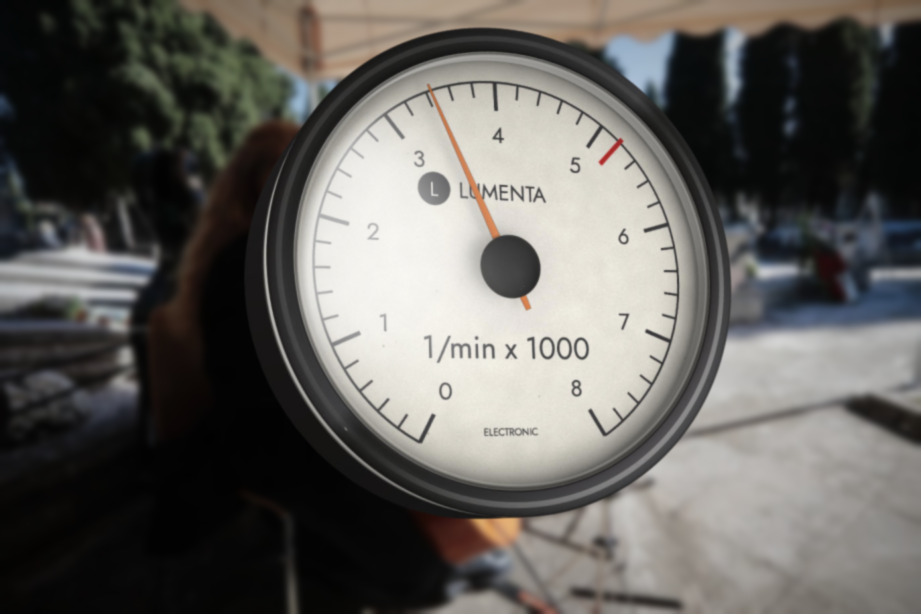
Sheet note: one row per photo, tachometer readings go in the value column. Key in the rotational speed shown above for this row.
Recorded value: 3400 rpm
